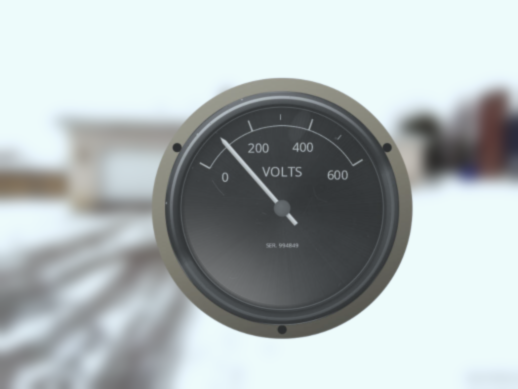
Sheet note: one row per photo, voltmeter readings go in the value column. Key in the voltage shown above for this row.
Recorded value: 100 V
